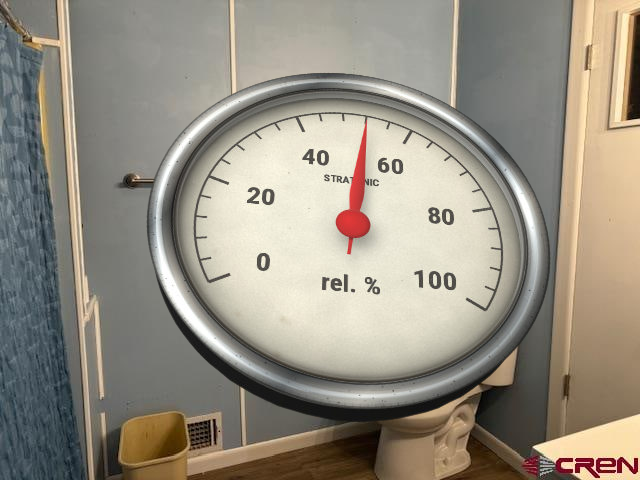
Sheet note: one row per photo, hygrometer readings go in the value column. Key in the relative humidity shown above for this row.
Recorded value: 52 %
